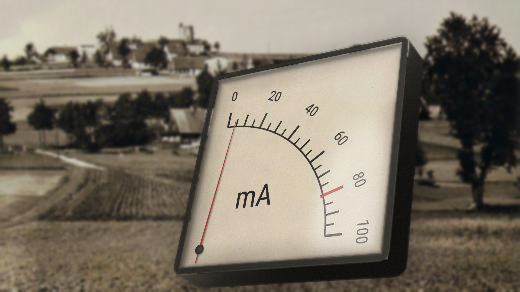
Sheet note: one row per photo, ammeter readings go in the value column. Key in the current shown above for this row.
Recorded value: 5 mA
